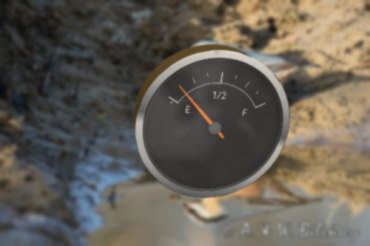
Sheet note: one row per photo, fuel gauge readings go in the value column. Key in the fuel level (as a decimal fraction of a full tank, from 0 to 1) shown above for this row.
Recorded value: 0.125
